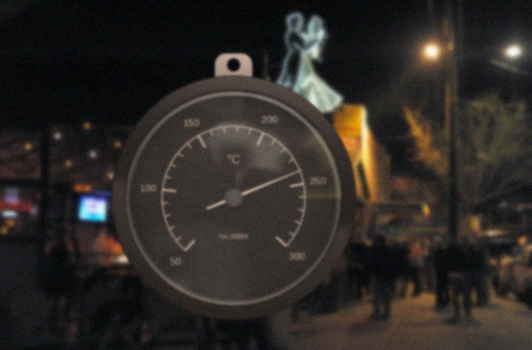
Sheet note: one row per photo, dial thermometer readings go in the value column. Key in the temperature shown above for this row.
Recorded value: 240 °C
